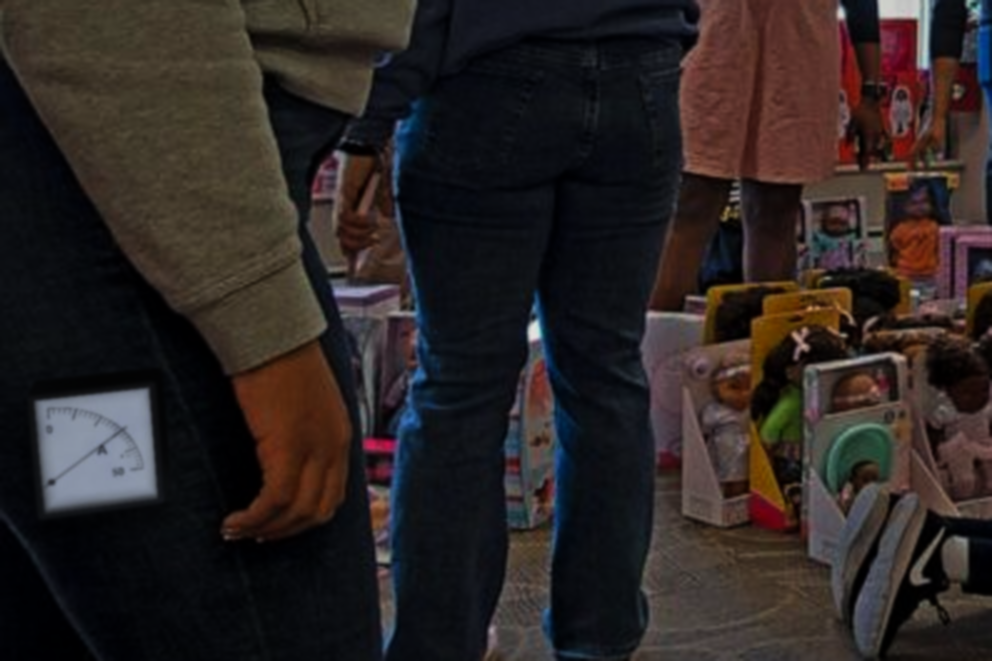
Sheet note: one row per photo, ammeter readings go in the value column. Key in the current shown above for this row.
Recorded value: 30 A
